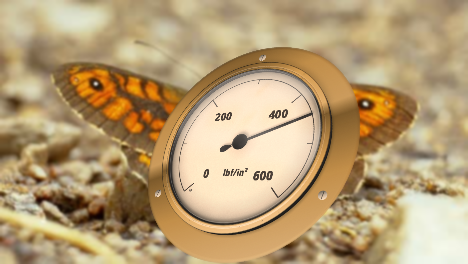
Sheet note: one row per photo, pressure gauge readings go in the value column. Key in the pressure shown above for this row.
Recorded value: 450 psi
